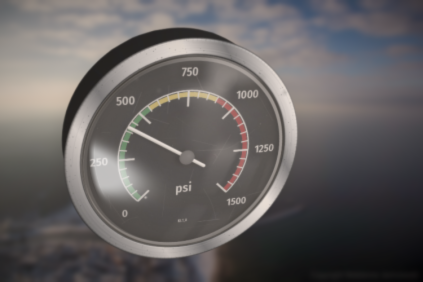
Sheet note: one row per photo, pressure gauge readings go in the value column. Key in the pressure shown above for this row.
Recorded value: 425 psi
